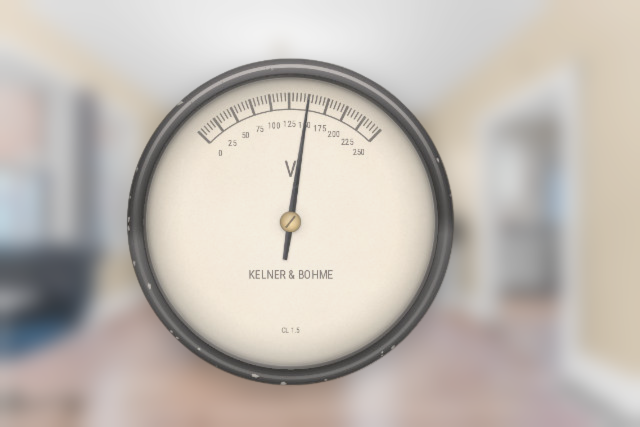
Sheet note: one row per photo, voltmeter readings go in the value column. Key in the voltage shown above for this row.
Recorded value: 150 V
